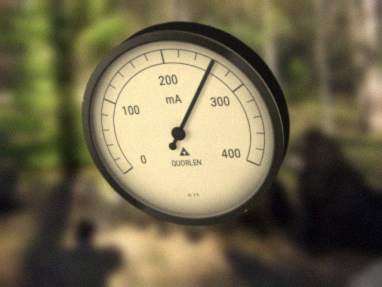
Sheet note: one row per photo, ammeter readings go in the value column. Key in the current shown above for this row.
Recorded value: 260 mA
